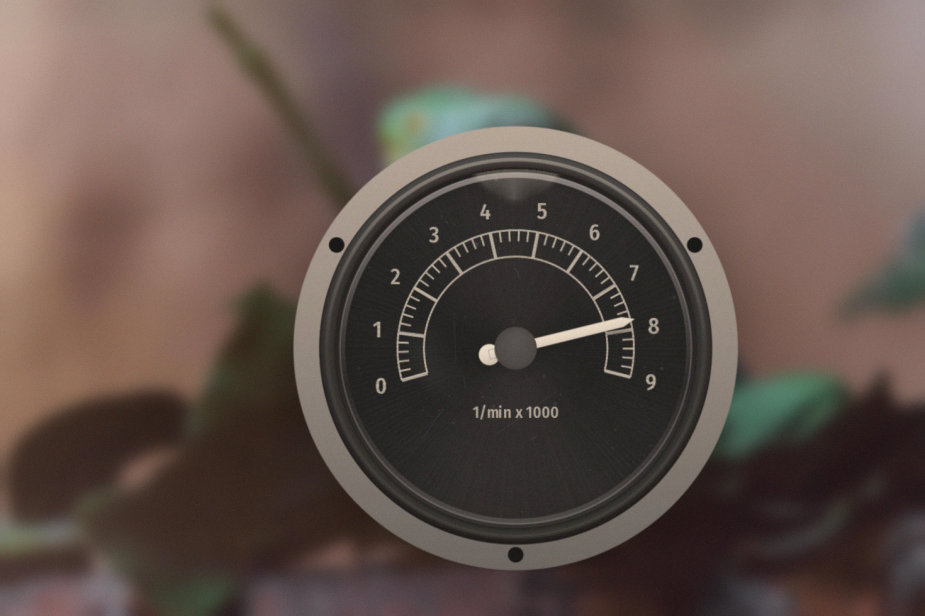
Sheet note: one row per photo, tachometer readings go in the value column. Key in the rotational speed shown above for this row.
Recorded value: 7800 rpm
